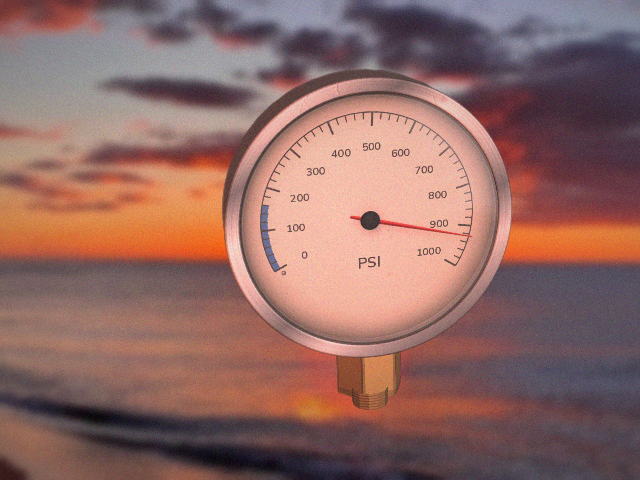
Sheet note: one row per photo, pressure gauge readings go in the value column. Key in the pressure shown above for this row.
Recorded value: 920 psi
